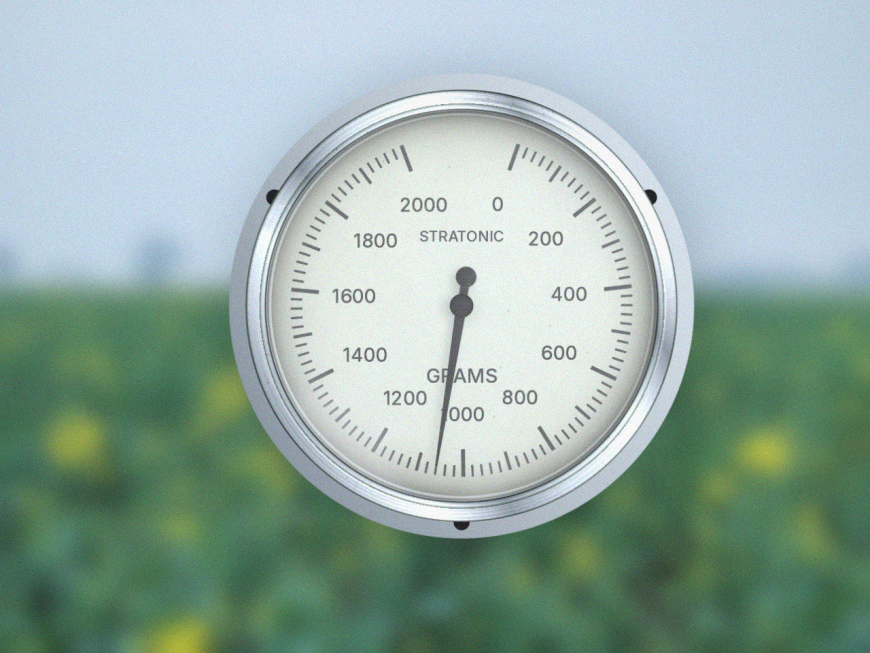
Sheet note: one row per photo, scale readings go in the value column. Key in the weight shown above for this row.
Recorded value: 1060 g
